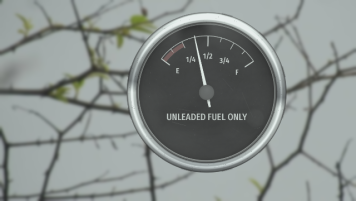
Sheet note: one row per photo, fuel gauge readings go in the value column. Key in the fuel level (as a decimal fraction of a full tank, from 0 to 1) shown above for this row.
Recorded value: 0.375
